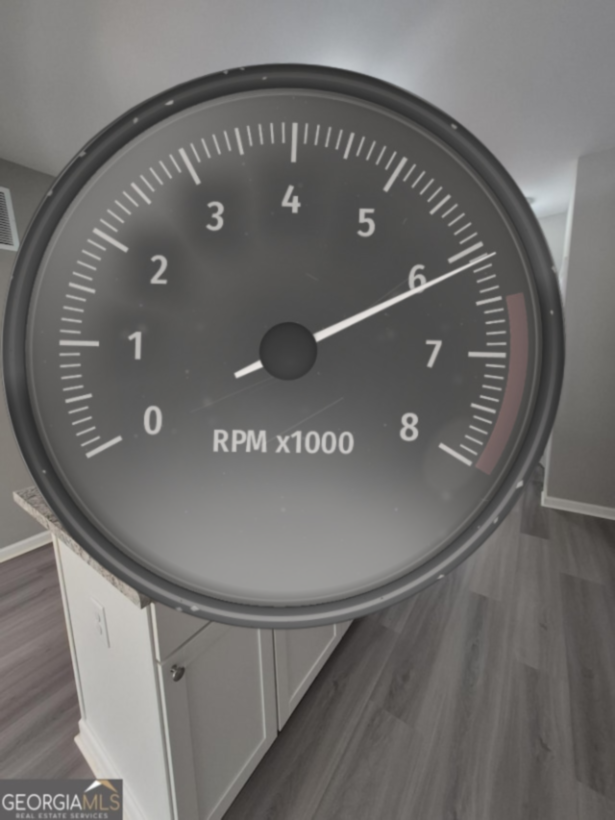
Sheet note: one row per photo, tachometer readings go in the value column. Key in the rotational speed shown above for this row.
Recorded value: 6100 rpm
